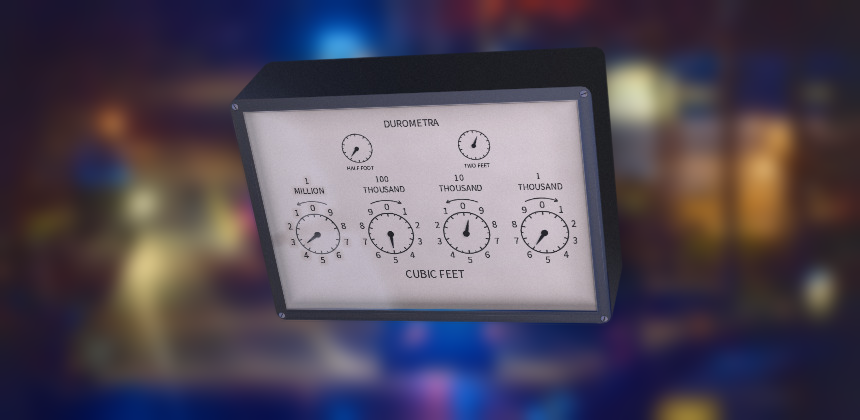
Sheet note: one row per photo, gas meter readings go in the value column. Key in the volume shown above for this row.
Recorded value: 349600 ft³
